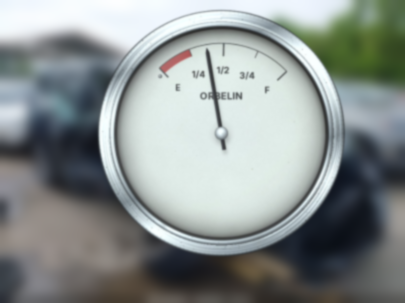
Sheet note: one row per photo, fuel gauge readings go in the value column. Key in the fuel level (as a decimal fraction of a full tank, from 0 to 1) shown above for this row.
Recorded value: 0.375
